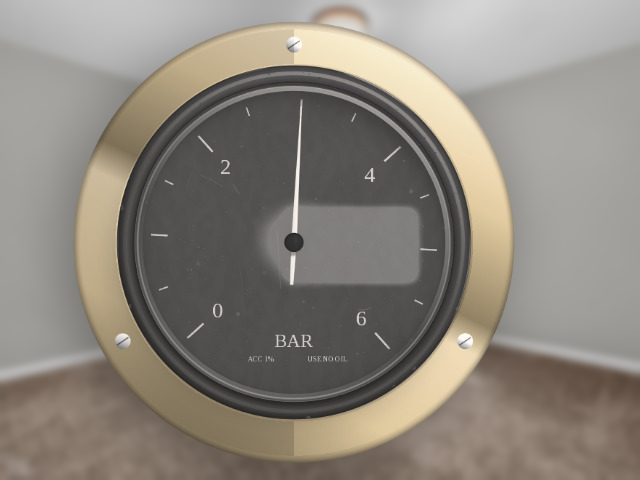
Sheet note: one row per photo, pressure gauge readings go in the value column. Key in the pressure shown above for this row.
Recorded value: 3 bar
